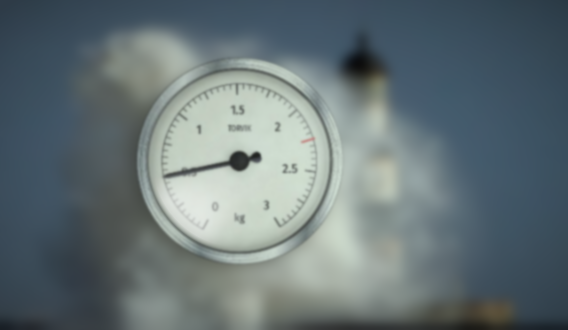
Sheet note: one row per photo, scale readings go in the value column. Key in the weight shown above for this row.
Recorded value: 0.5 kg
